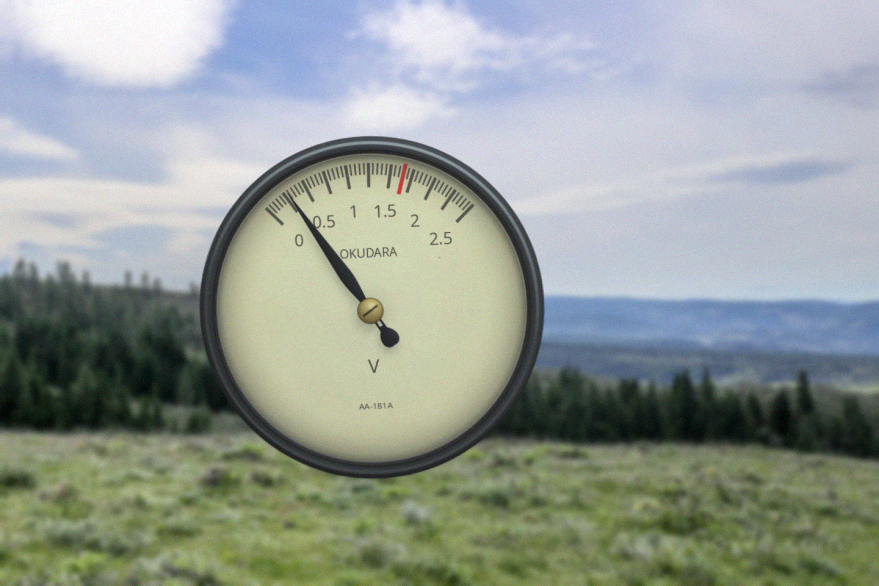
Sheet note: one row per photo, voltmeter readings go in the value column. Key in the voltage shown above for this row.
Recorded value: 0.3 V
